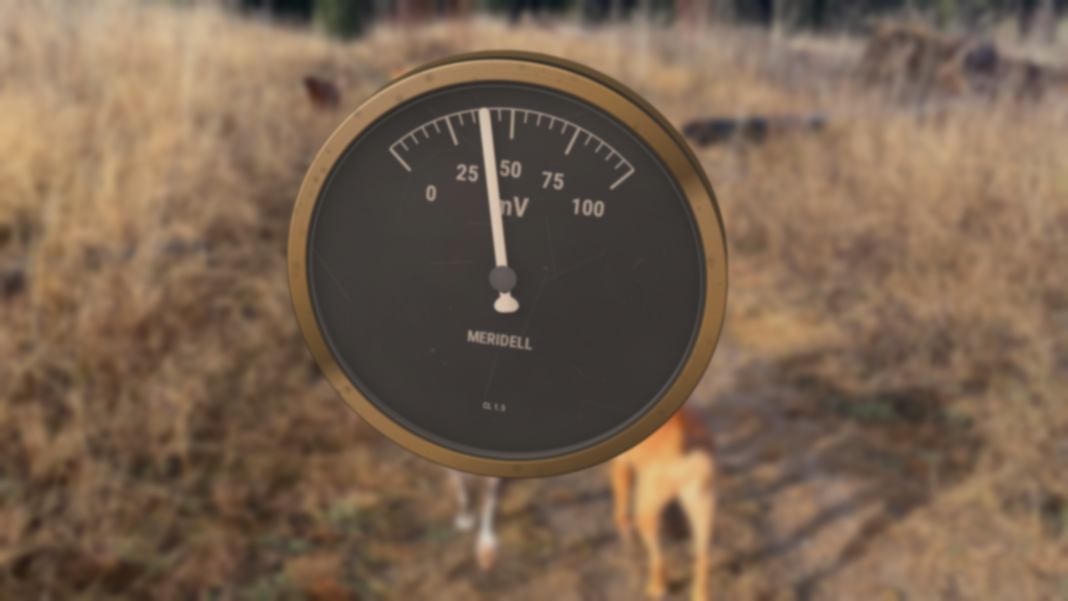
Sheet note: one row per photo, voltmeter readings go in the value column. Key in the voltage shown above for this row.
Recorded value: 40 mV
